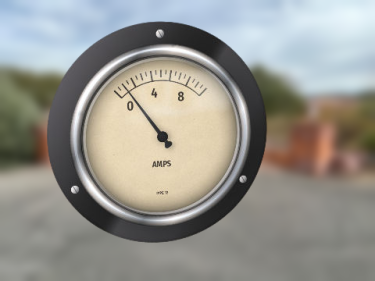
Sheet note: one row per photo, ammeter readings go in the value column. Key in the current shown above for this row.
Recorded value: 1 A
